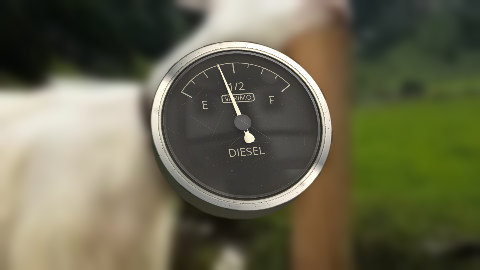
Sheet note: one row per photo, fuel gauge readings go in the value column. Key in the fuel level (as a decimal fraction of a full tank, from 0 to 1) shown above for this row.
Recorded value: 0.375
